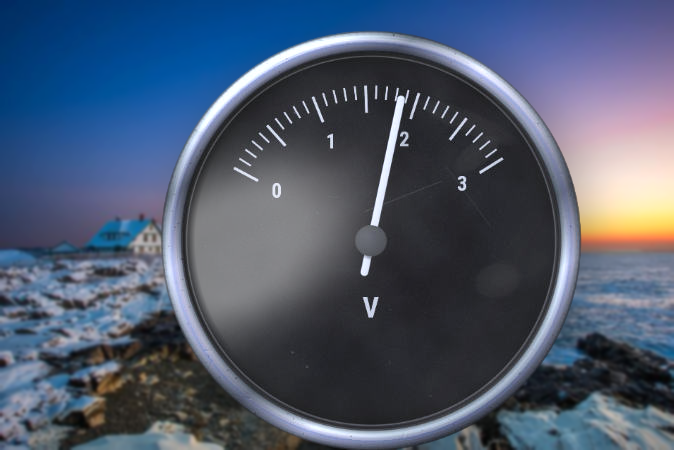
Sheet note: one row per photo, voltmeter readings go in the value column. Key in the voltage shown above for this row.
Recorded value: 1.85 V
